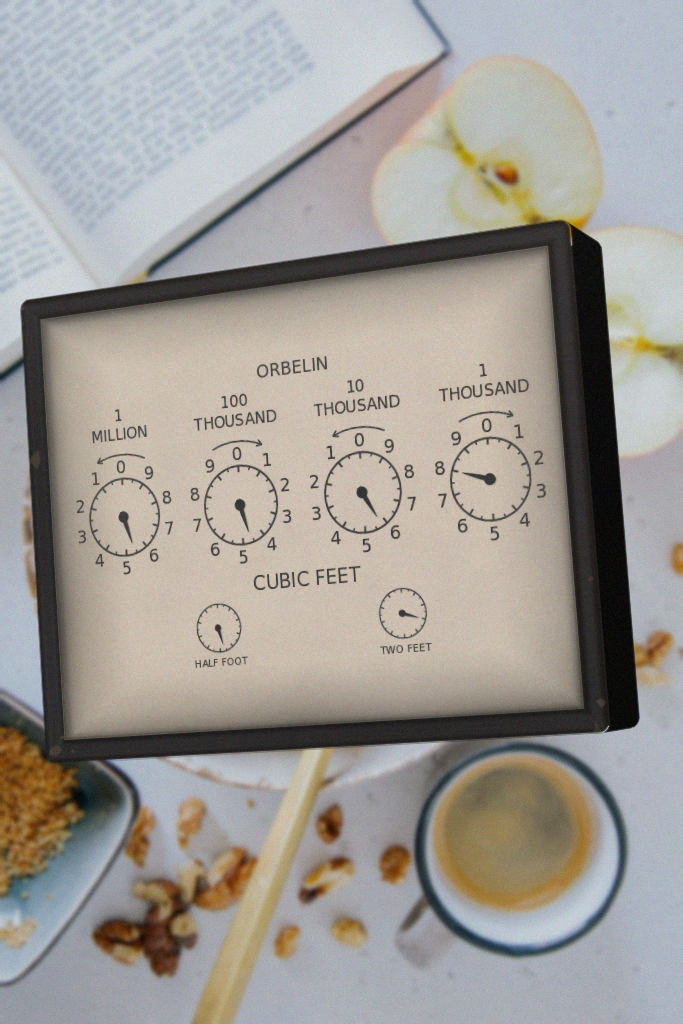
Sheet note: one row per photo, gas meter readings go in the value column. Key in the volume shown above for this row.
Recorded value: 545800 ft³
